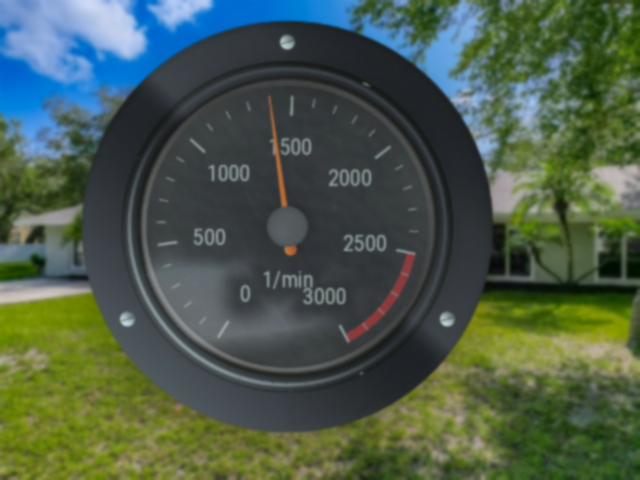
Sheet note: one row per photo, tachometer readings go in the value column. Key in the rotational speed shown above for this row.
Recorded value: 1400 rpm
